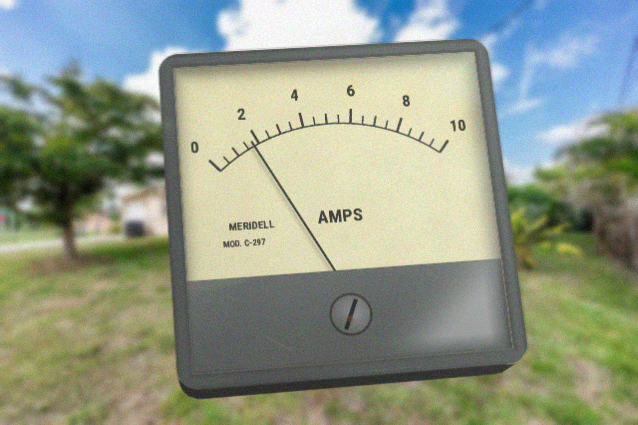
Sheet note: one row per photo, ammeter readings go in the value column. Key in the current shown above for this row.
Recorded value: 1.75 A
